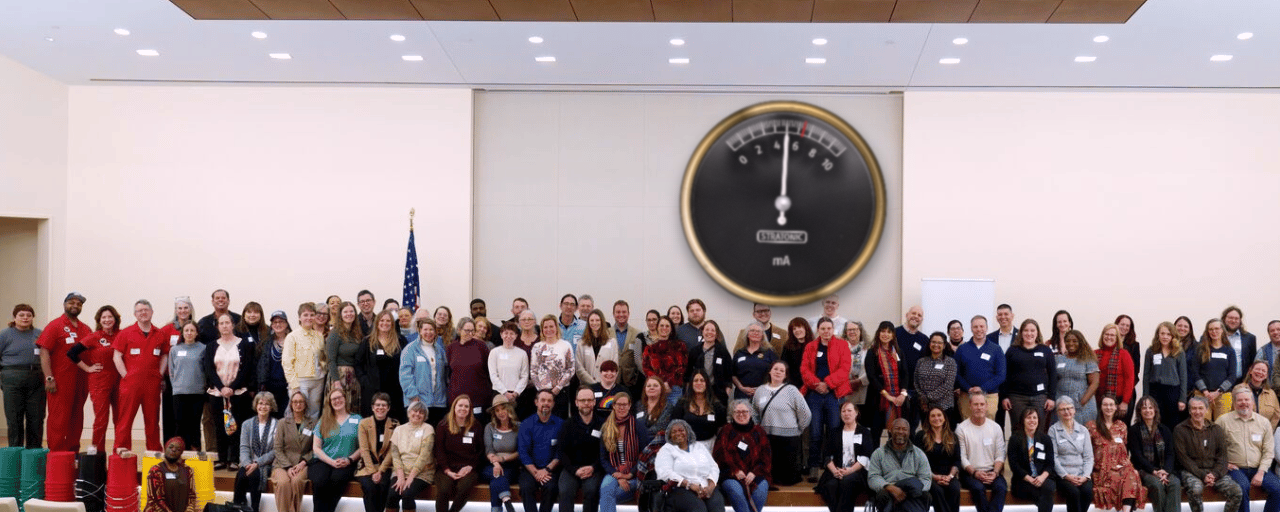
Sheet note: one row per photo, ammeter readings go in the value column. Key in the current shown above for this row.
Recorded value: 5 mA
